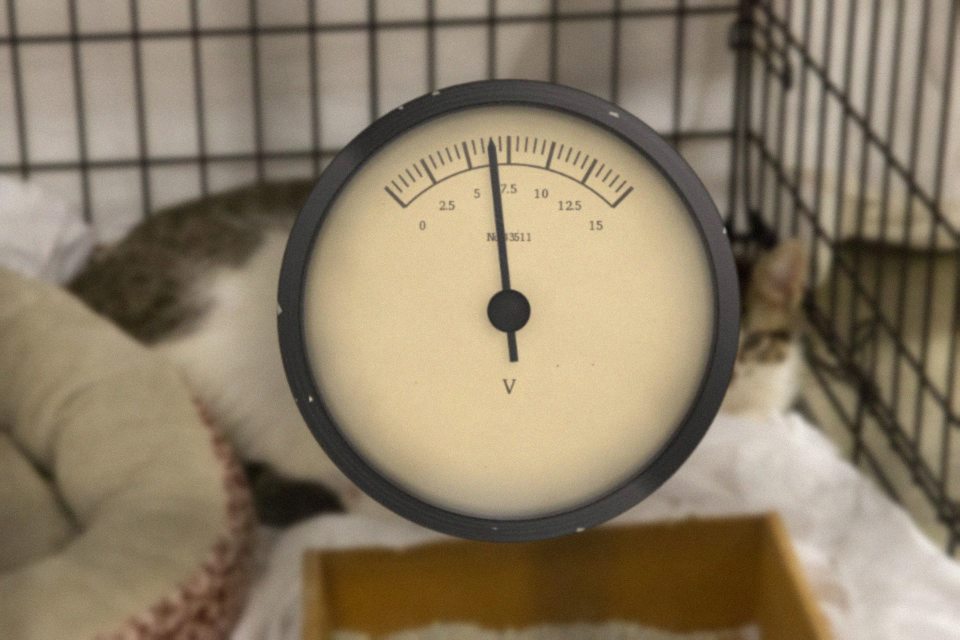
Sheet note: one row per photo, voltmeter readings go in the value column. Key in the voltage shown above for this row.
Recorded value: 6.5 V
